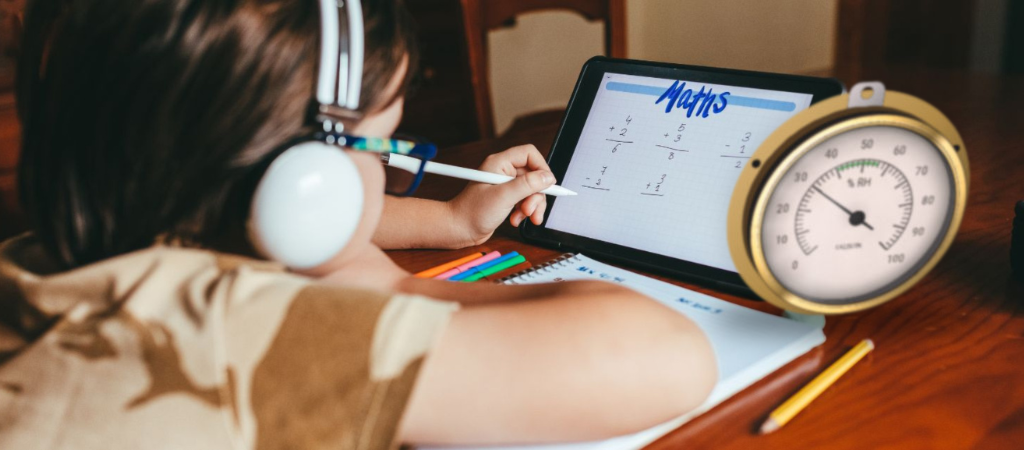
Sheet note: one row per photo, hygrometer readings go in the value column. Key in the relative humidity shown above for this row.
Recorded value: 30 %
